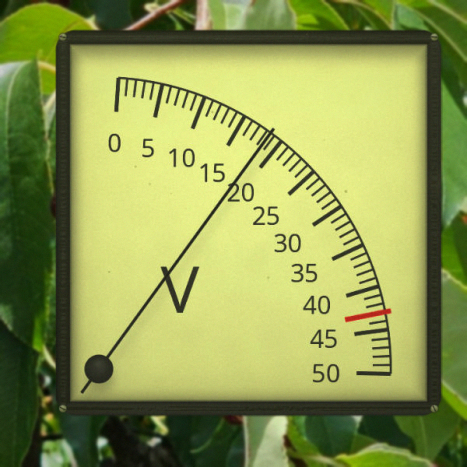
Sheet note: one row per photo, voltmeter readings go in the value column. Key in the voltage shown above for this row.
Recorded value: 18.5 V
